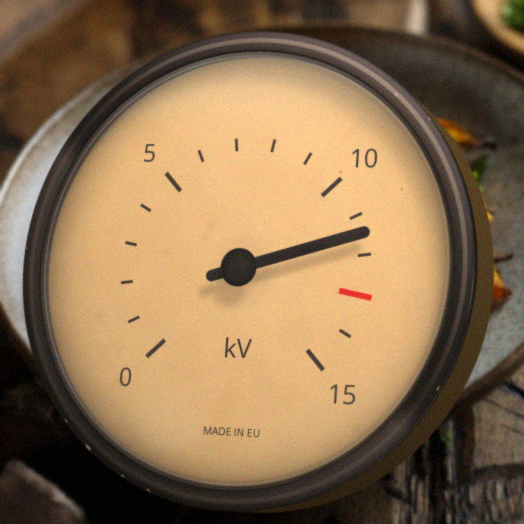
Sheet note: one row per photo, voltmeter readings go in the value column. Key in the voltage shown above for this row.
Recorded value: 11.5 kV
